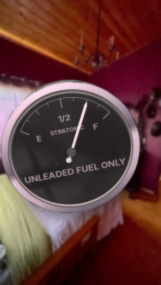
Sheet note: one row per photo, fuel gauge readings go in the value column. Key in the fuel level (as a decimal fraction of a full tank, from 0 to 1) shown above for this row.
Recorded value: 0.75
